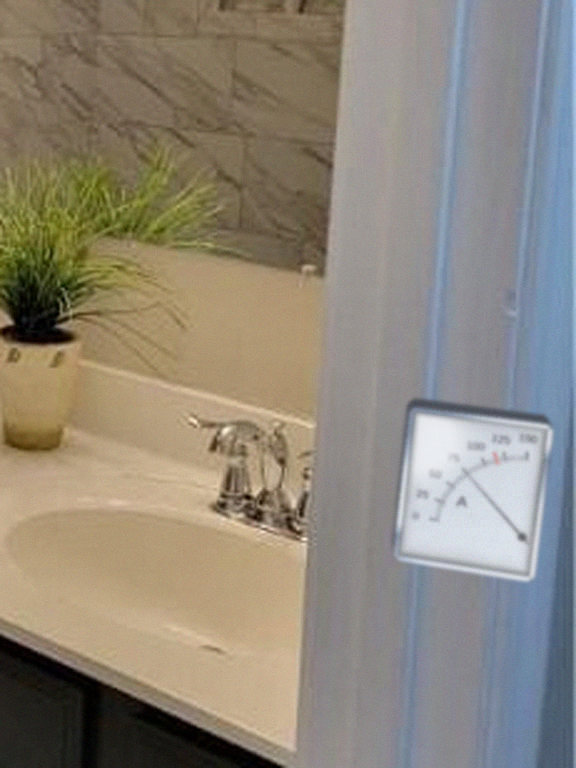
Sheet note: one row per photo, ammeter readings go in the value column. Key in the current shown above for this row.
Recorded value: 75 A
